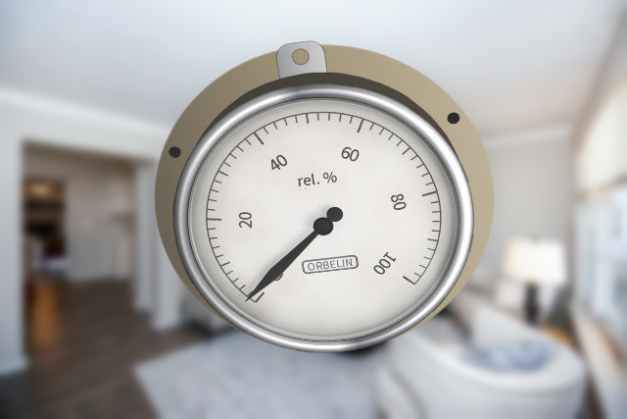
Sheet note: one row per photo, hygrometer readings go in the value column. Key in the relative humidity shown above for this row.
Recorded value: 2 %
